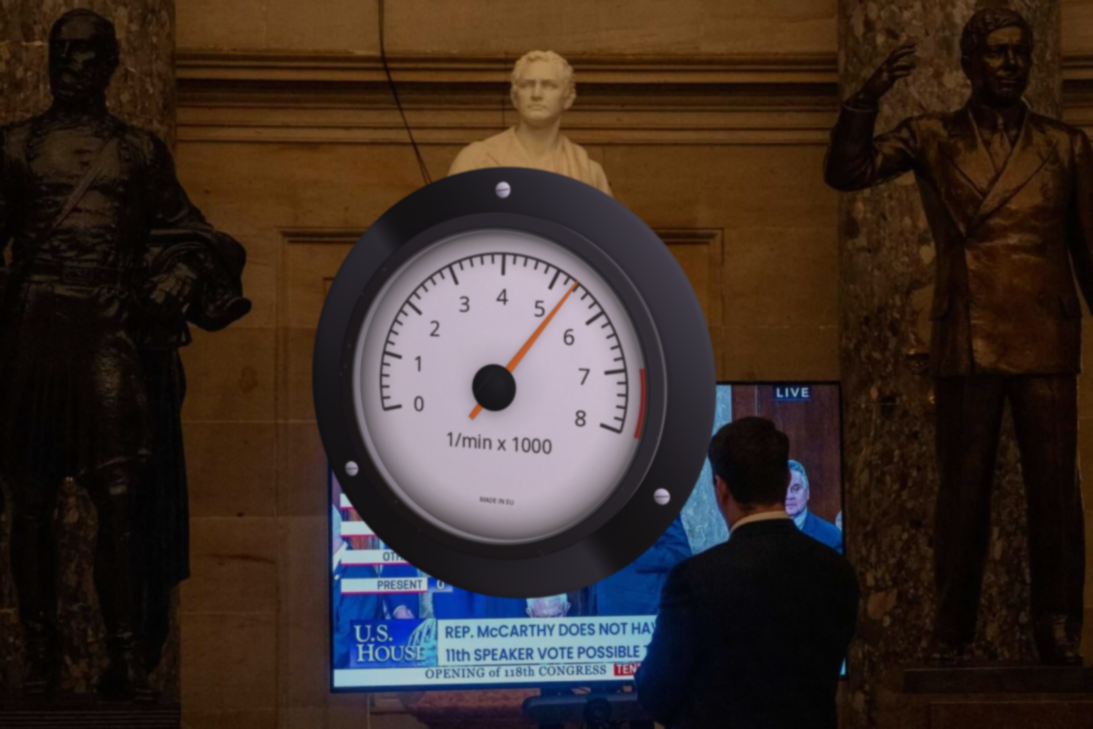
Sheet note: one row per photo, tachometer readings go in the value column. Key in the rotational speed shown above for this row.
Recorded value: 5400 rpm
